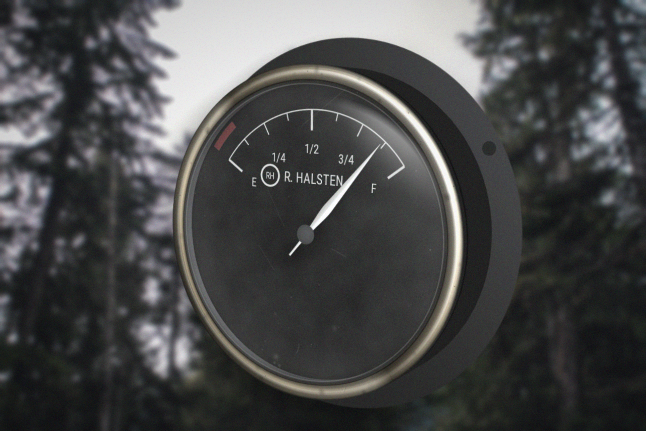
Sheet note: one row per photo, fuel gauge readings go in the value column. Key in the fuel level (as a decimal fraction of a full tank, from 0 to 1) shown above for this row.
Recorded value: 0.875
